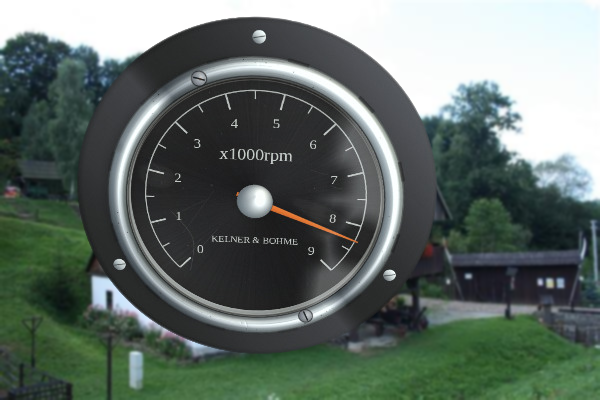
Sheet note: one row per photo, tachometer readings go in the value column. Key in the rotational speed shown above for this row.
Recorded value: 8250 rpm
